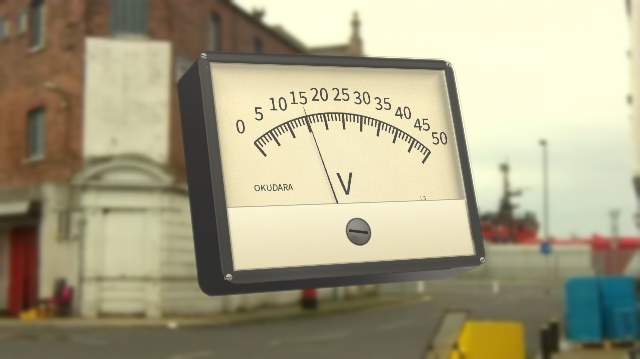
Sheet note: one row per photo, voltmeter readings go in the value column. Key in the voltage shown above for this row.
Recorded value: 15 V
